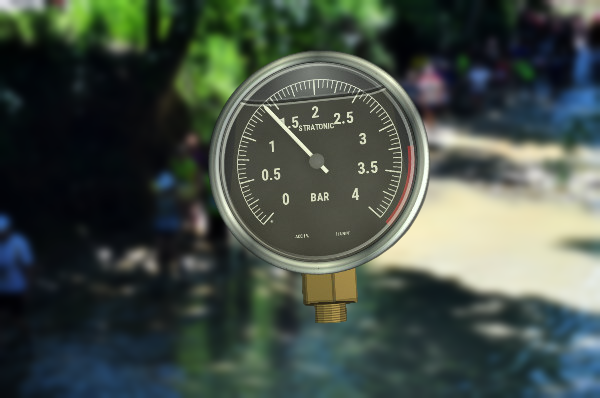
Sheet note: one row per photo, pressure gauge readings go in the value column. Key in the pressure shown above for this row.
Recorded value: 1.4 bar
